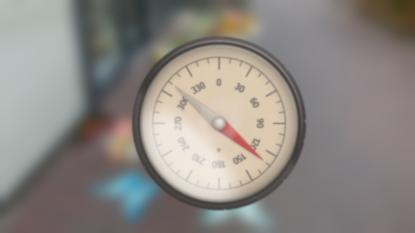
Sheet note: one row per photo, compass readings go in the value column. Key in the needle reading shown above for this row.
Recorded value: 130 °
